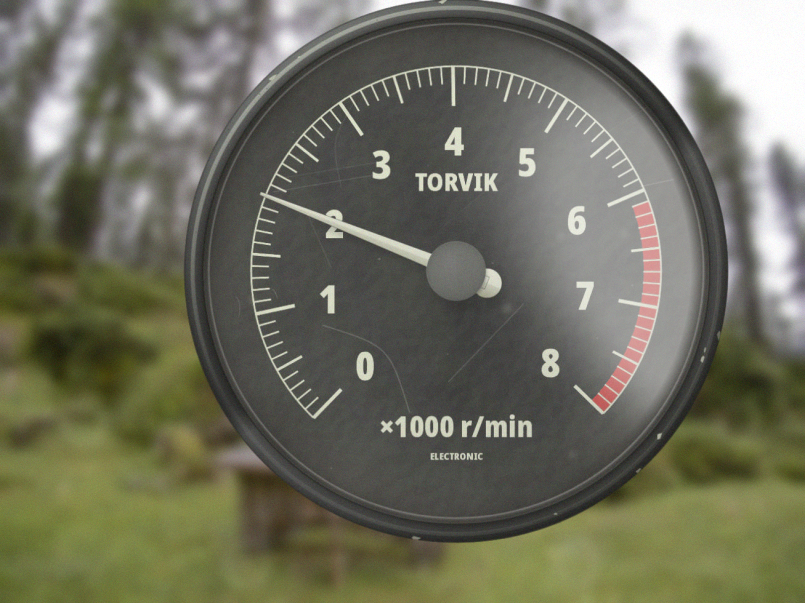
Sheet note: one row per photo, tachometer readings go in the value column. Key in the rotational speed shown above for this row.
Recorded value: 2000 rpm
